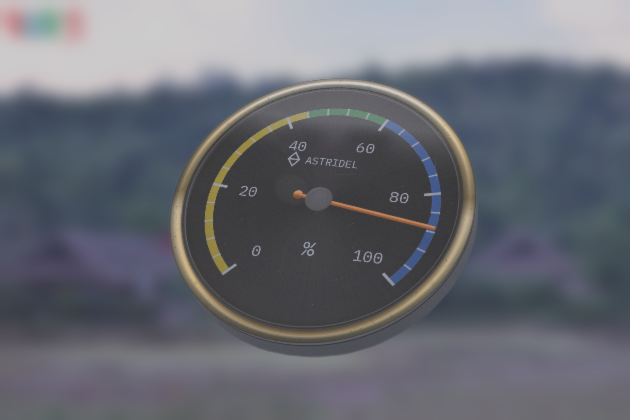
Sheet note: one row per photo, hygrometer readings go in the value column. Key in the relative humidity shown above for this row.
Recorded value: 88 %
